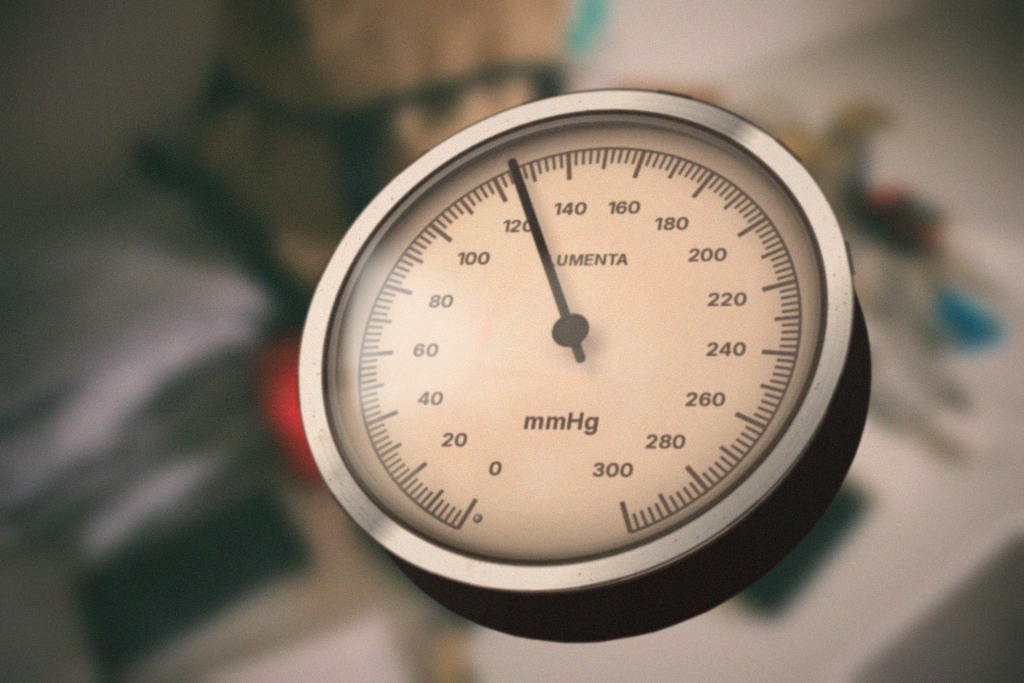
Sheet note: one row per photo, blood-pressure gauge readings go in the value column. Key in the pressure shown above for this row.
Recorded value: 126 mmHg
